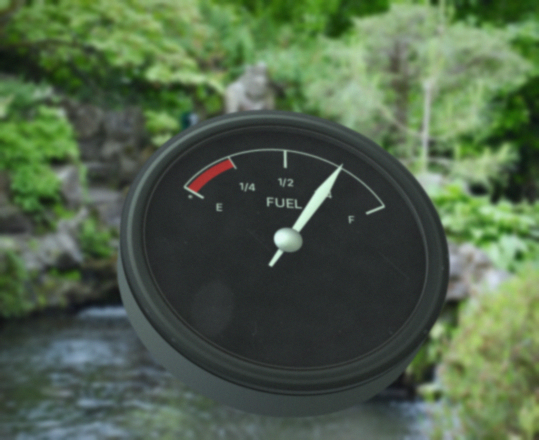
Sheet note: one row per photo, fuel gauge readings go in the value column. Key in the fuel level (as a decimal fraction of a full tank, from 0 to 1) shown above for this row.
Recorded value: 0.75
